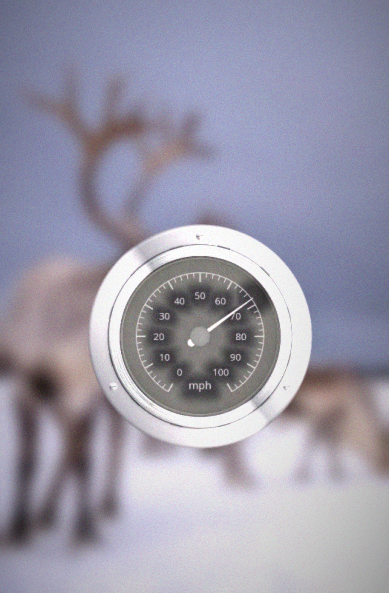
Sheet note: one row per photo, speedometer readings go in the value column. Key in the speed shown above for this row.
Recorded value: 68 mph
